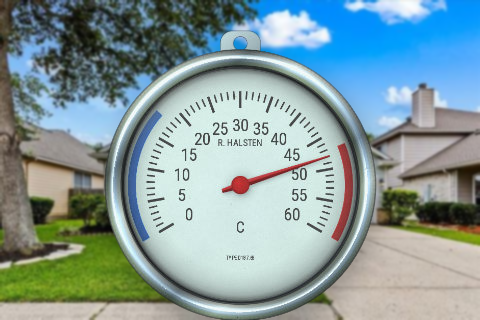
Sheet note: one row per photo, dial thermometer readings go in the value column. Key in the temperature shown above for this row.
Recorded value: 48 °C
